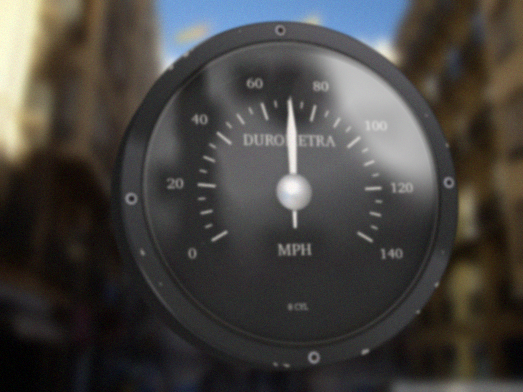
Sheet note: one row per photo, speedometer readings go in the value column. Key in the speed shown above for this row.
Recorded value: 70 mph
